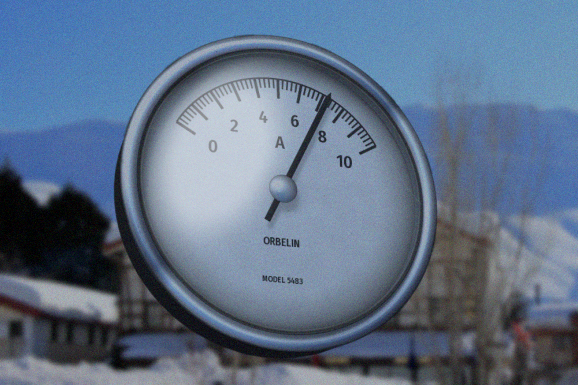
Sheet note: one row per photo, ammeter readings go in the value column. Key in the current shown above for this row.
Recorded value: 7.2 A
